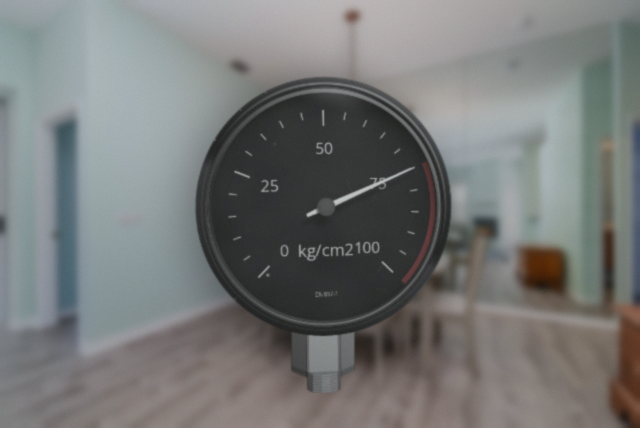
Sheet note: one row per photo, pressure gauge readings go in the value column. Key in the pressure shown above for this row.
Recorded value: 75 kg/cm²
